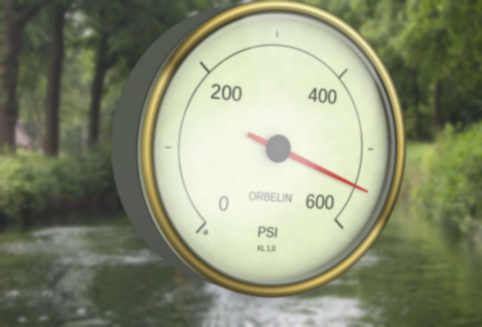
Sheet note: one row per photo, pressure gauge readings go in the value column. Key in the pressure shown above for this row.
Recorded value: 550 psi
